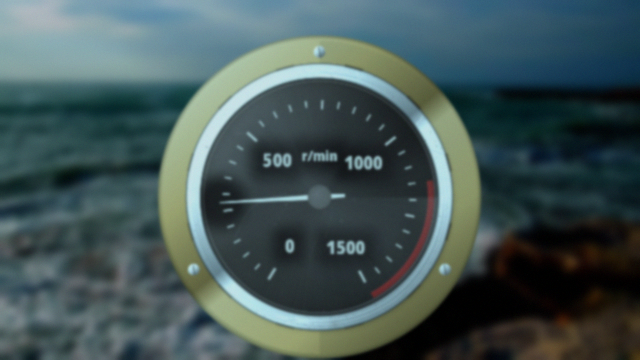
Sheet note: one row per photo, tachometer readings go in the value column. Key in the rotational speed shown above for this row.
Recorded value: 275 rpm
